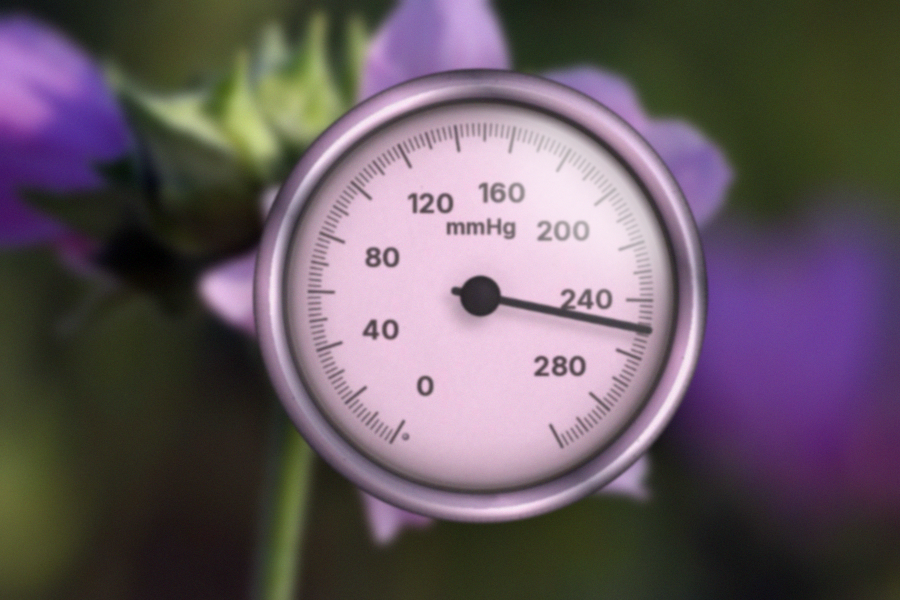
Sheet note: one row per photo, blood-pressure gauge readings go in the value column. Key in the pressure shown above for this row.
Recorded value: 250 mmHg
